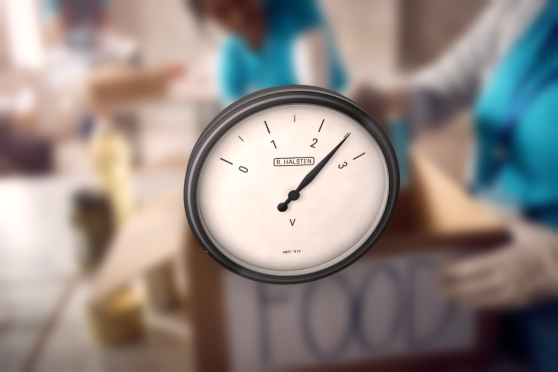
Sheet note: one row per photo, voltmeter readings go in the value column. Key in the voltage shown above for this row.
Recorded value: 2.5 V
